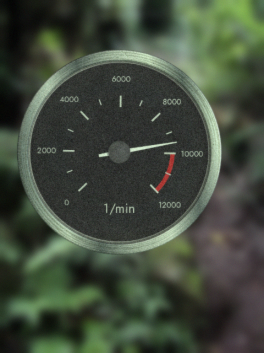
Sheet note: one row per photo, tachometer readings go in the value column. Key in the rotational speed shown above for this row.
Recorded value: 9500 rpm
